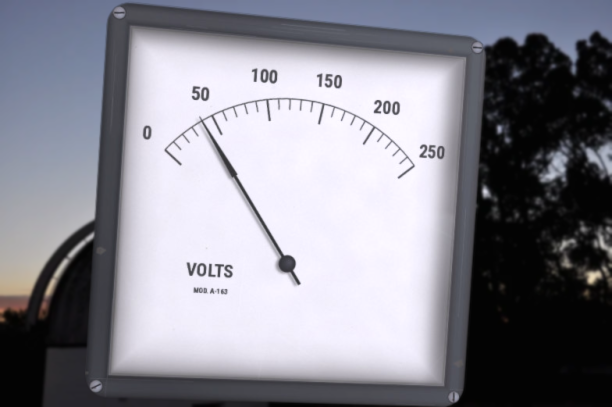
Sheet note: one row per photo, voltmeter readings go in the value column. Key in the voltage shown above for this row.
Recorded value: 40 V
